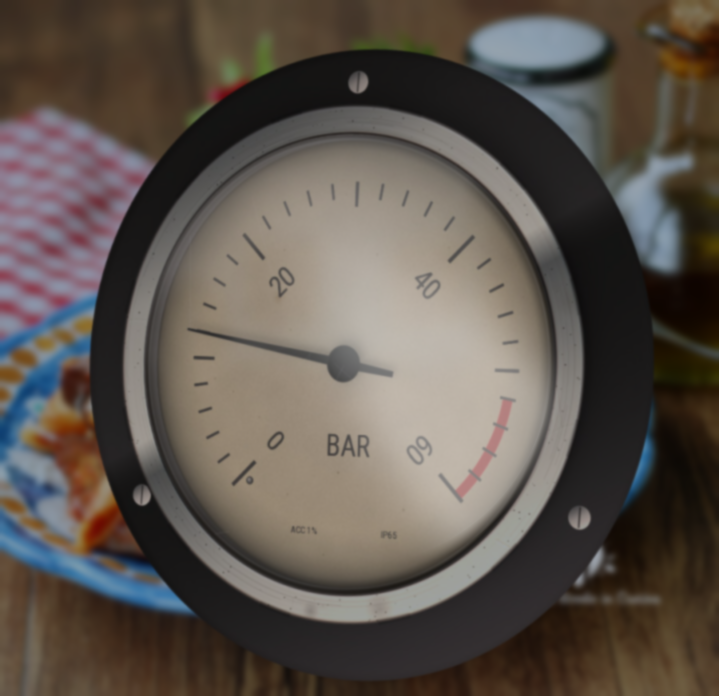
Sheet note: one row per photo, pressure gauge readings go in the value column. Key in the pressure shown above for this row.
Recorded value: 12 bar
